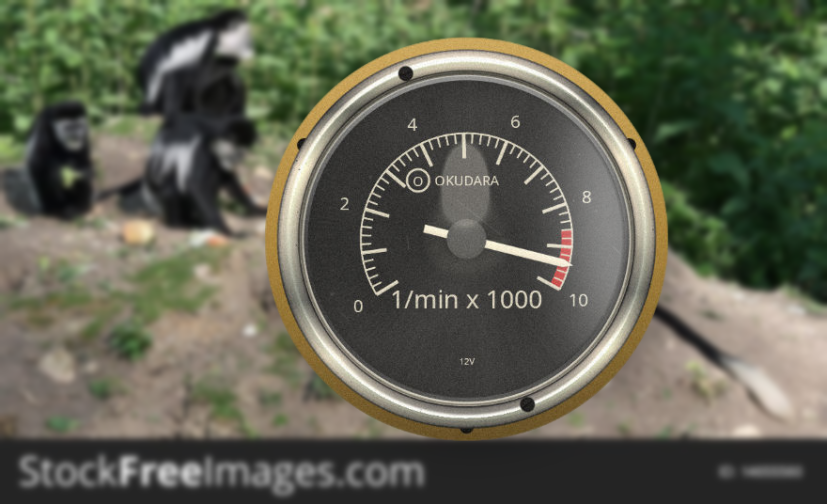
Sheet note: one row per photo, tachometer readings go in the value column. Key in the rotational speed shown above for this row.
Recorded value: 9400 rpm
